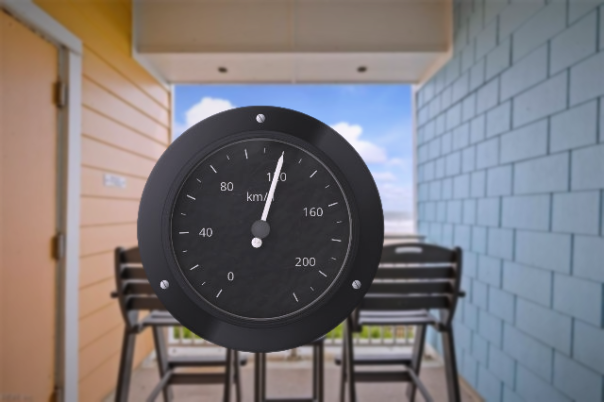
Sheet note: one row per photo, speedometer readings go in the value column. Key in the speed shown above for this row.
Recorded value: 120 km/h
